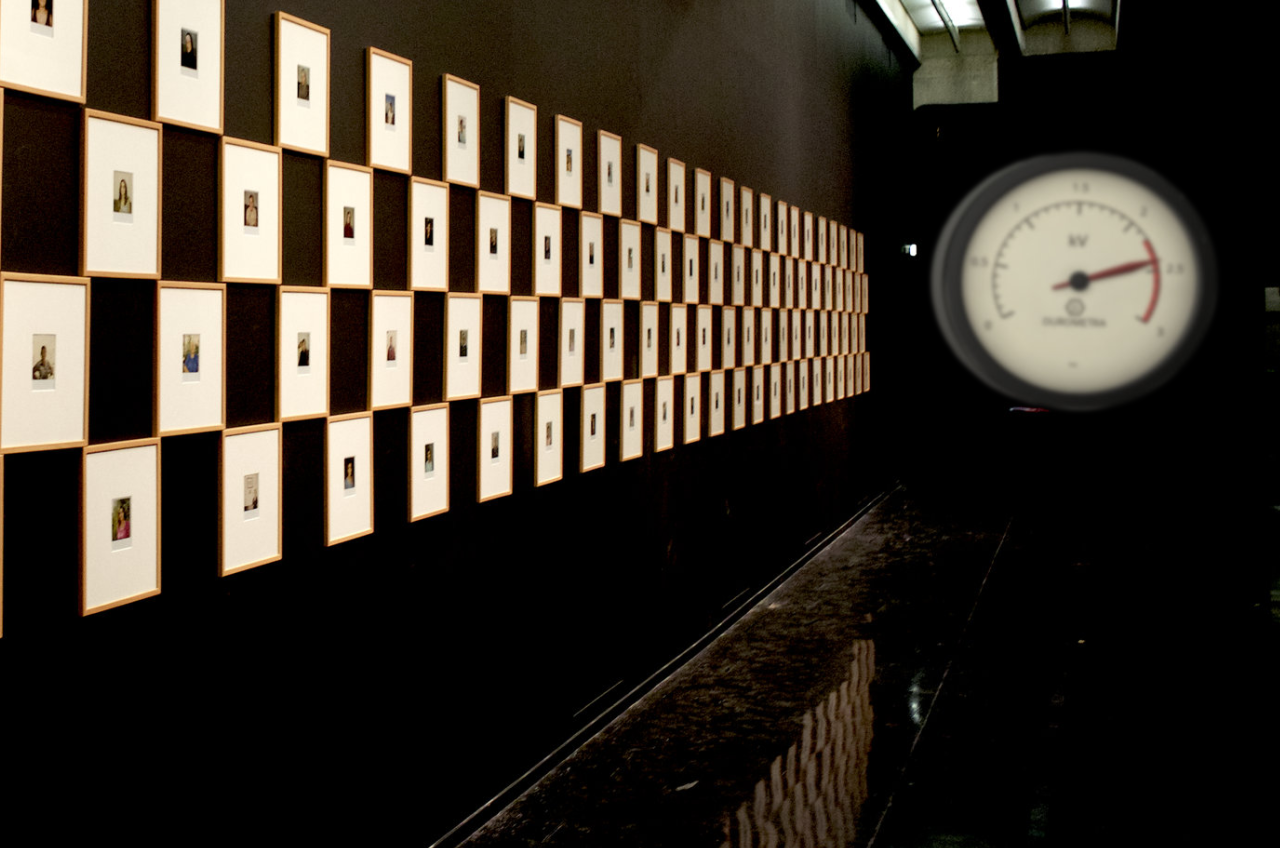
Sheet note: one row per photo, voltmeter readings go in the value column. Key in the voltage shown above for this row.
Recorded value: 2.4 kV
